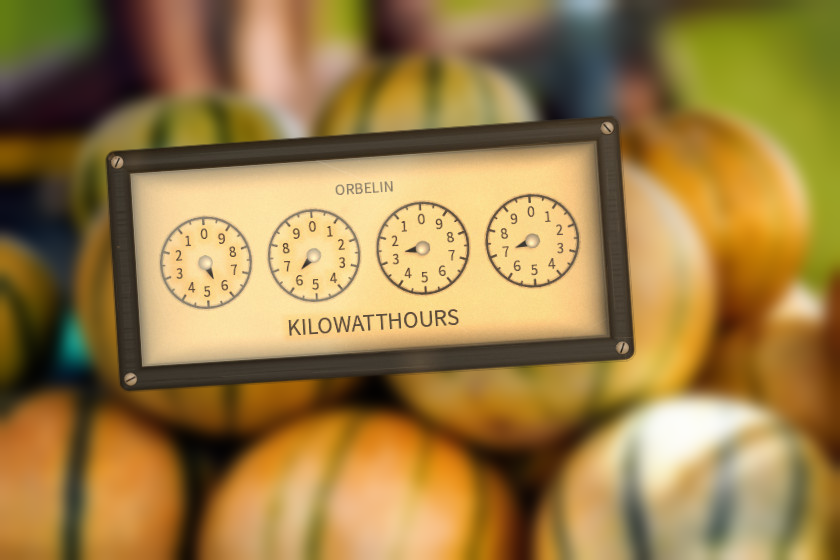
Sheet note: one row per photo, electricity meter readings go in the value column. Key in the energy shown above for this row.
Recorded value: 5627 kWh
